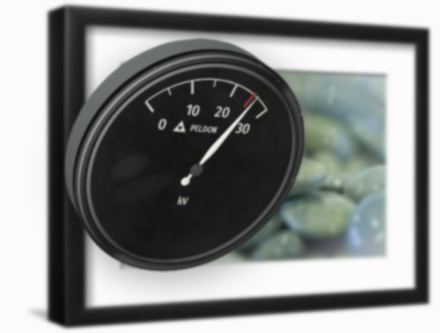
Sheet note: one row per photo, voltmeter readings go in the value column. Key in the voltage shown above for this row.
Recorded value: 25 kV
